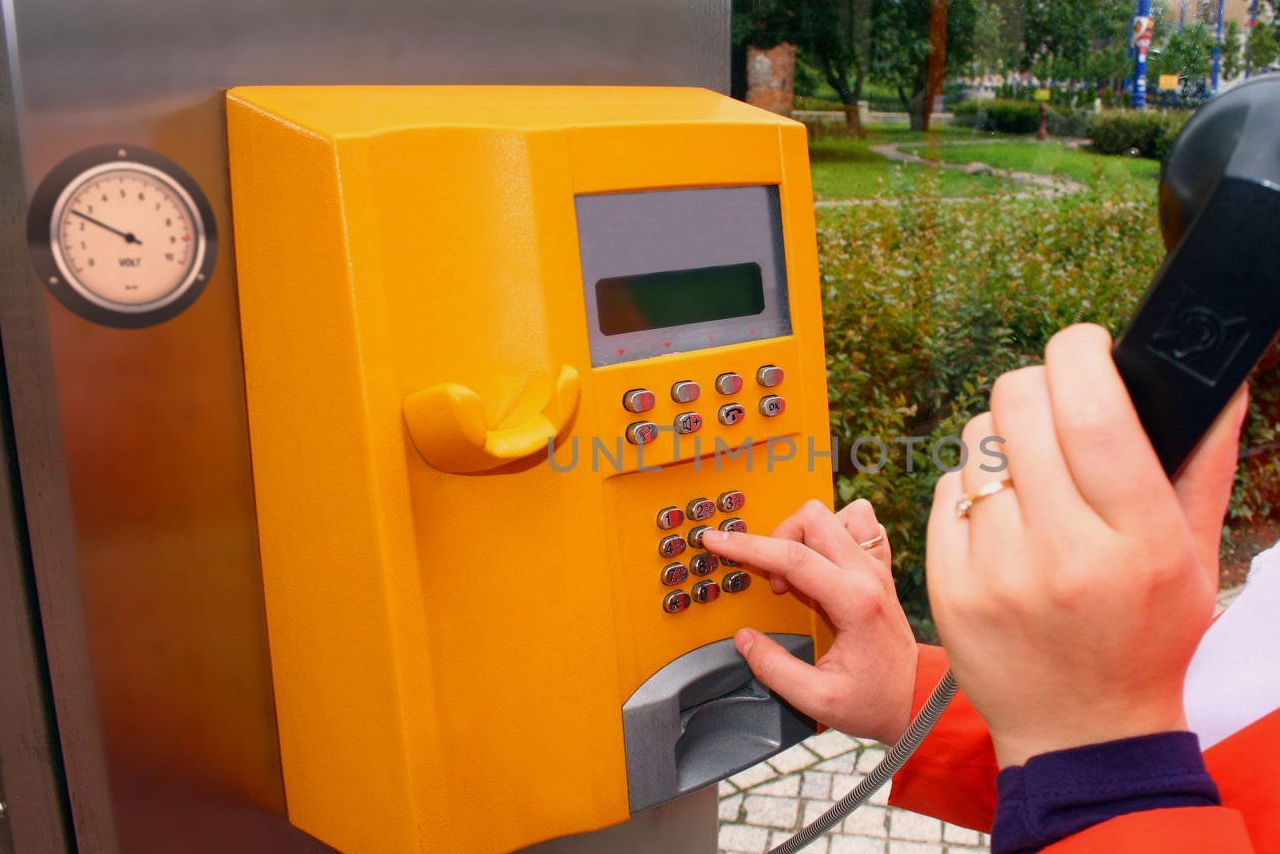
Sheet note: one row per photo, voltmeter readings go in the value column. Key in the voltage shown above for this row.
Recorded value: 2.5 V
